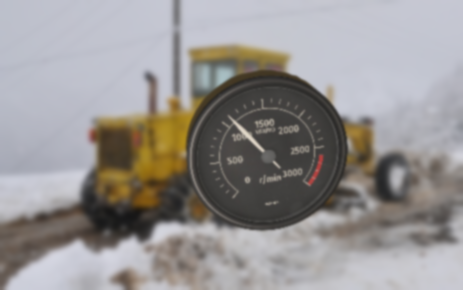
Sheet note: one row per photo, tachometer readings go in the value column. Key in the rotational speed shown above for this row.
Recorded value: 1100 rpm
